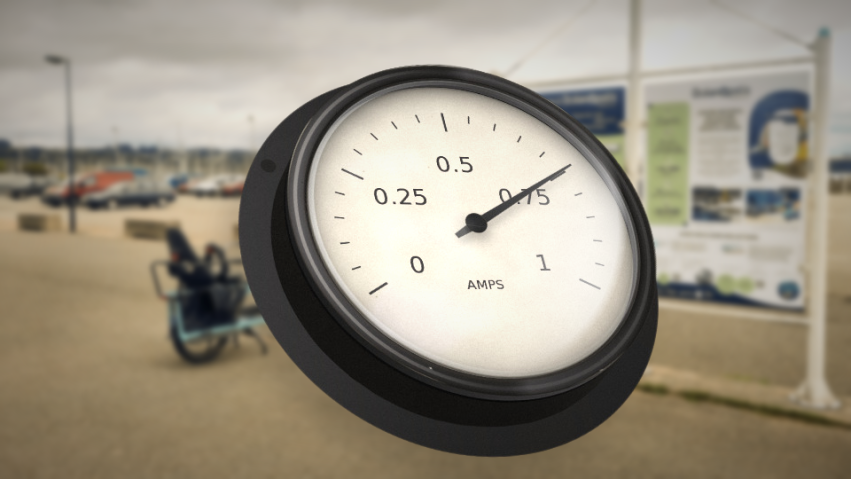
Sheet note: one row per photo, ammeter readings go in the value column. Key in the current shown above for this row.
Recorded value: 0.75 A
